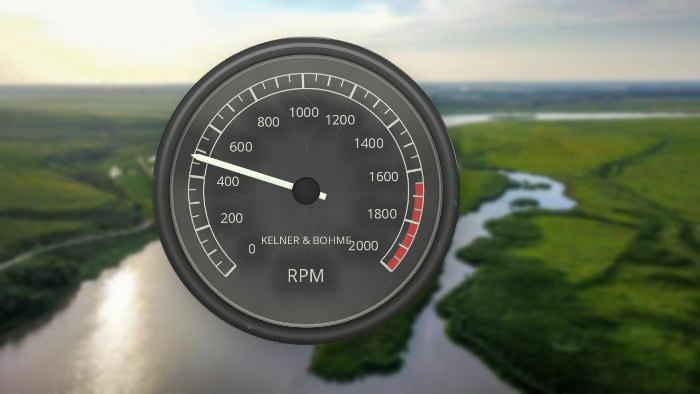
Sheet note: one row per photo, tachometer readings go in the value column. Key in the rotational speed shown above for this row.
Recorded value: 475 rpm
